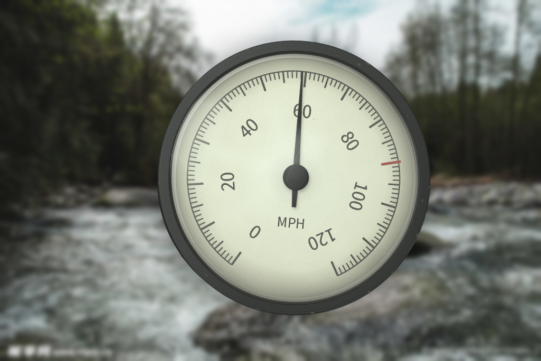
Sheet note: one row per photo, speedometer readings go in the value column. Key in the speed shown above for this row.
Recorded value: 59 mph
